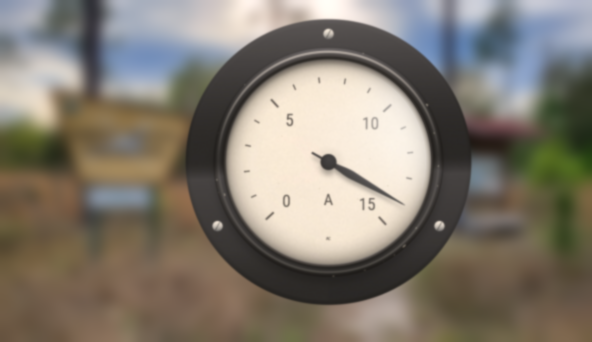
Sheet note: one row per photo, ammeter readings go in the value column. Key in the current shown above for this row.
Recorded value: 14 A
